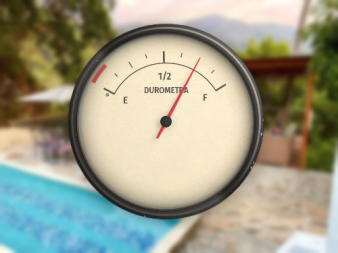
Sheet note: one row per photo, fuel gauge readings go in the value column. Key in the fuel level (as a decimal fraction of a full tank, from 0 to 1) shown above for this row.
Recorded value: 0.75
